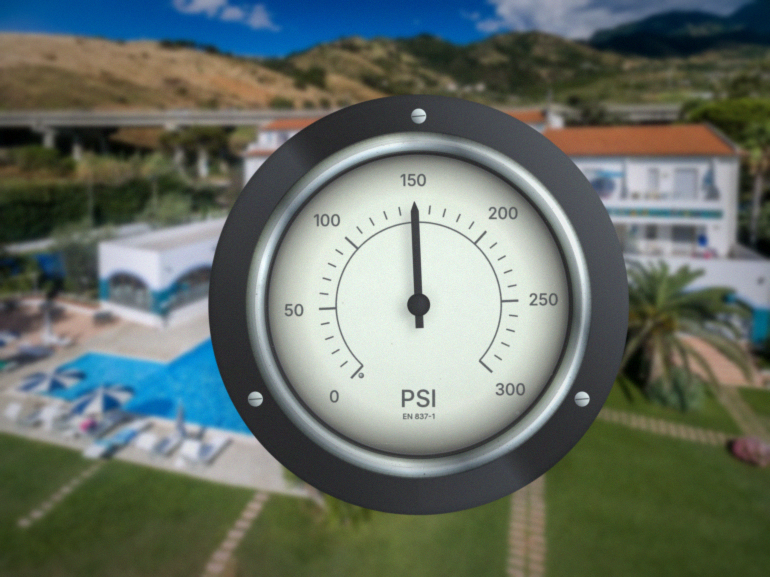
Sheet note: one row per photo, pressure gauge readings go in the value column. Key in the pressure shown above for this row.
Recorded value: 150 psi
